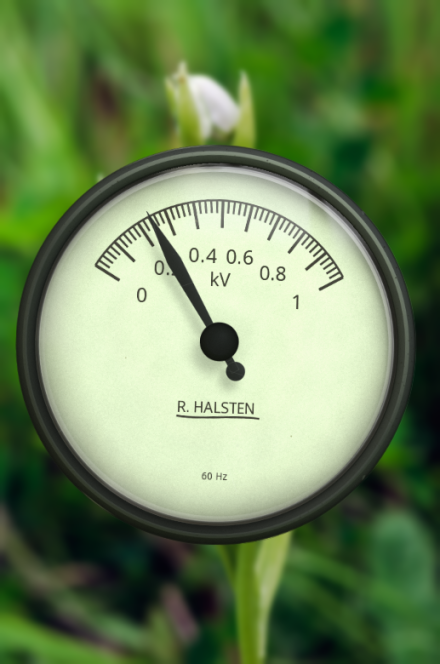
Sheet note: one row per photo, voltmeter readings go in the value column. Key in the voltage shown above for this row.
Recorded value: 0.24 kV
